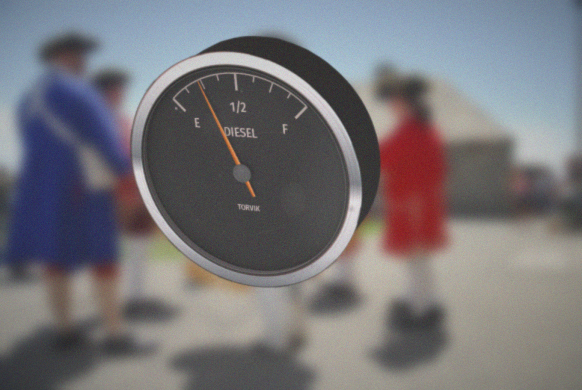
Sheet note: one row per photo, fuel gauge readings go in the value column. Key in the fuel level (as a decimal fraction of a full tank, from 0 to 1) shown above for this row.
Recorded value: 0.25
